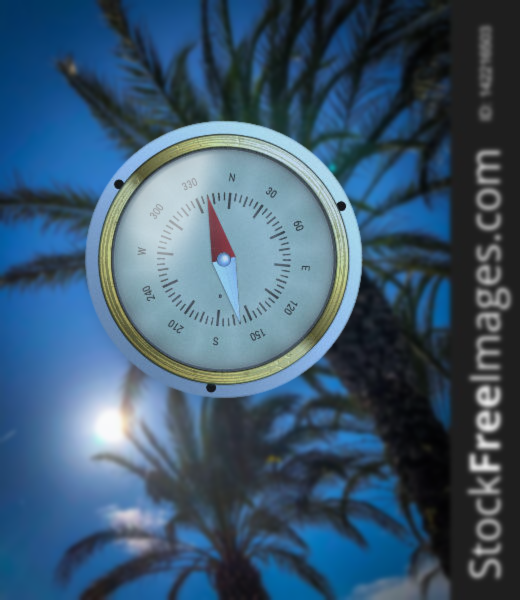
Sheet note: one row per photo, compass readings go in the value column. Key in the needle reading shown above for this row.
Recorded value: 340 °
